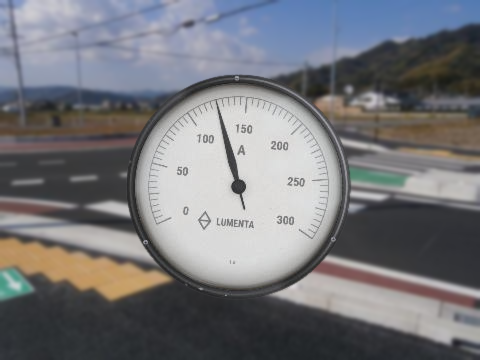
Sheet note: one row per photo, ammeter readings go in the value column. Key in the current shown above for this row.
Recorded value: 125 A
